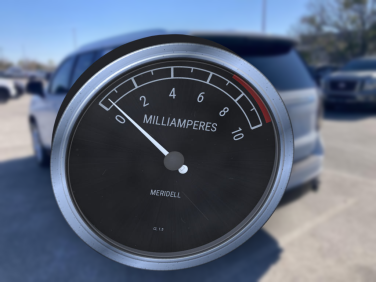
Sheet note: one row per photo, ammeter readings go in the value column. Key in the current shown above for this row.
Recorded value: 0.5 mA
